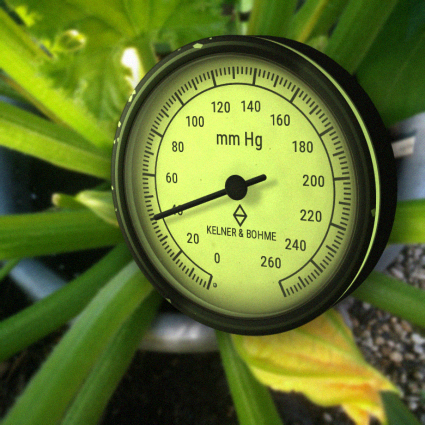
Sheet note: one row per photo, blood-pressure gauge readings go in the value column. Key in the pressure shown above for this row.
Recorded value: 40 mmHg
